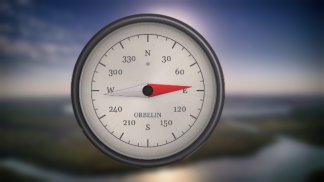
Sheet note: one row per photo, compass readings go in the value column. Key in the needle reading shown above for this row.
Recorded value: 85 °
